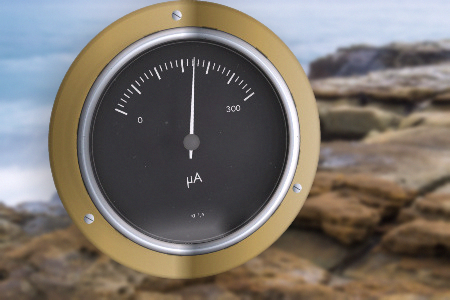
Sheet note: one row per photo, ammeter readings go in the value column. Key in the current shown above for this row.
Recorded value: 170 µA
